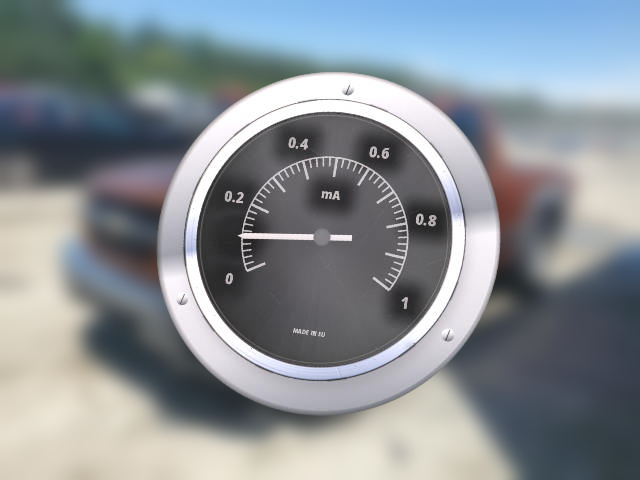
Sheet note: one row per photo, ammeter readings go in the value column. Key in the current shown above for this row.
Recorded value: 0.1 mA
